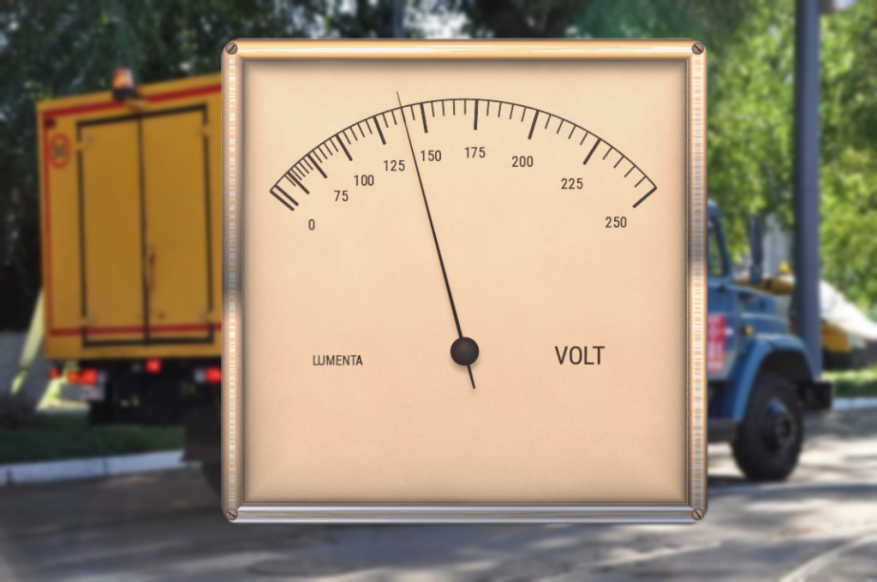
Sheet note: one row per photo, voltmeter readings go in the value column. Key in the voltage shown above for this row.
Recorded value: 140 V
